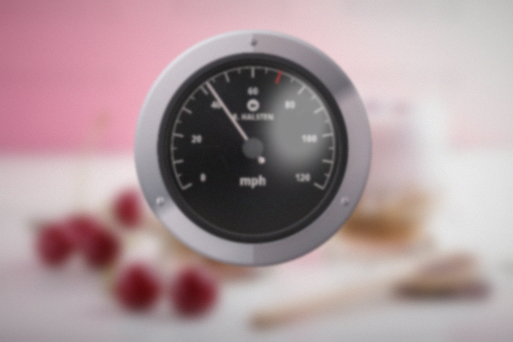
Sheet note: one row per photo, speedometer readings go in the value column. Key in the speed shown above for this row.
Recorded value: 42.5 mph
